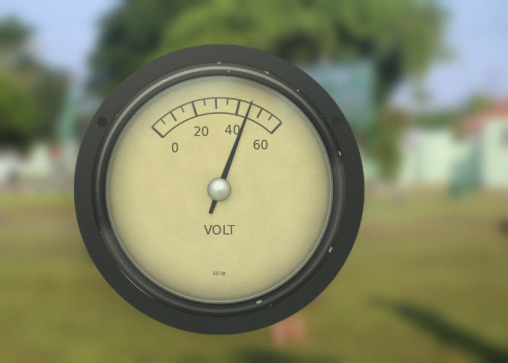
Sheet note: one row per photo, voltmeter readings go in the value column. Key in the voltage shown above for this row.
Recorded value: 45 V
